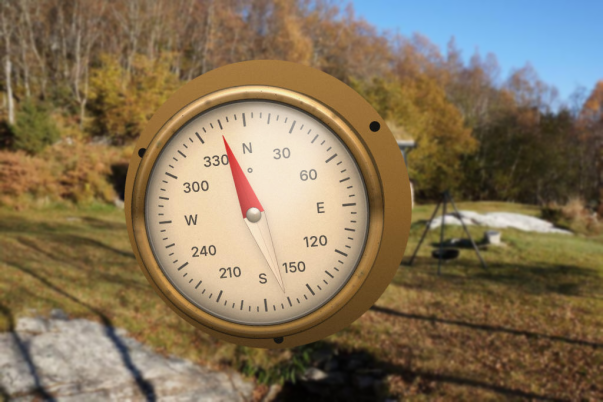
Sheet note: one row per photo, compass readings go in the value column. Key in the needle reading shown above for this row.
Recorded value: 345 °
